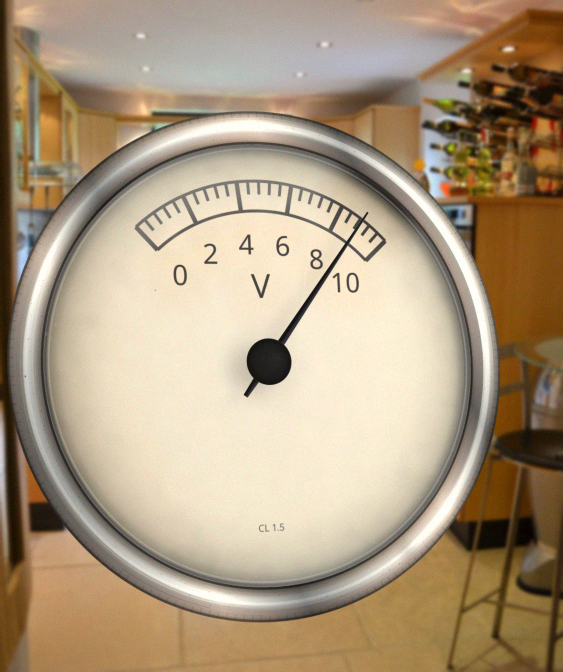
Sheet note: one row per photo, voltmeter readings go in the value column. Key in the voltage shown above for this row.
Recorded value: 8.8 V
